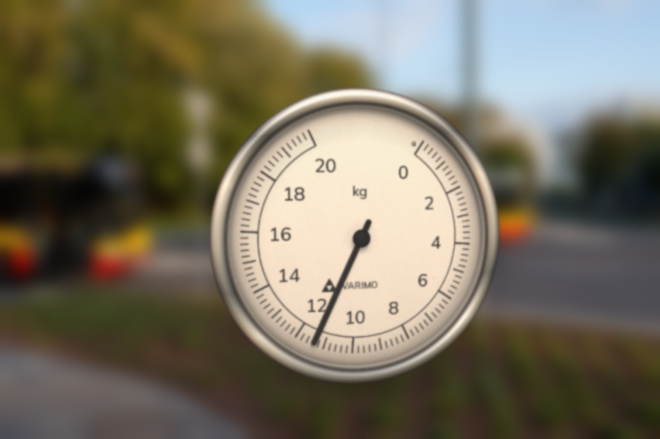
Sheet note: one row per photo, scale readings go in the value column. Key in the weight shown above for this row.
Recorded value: 11.4 kg
